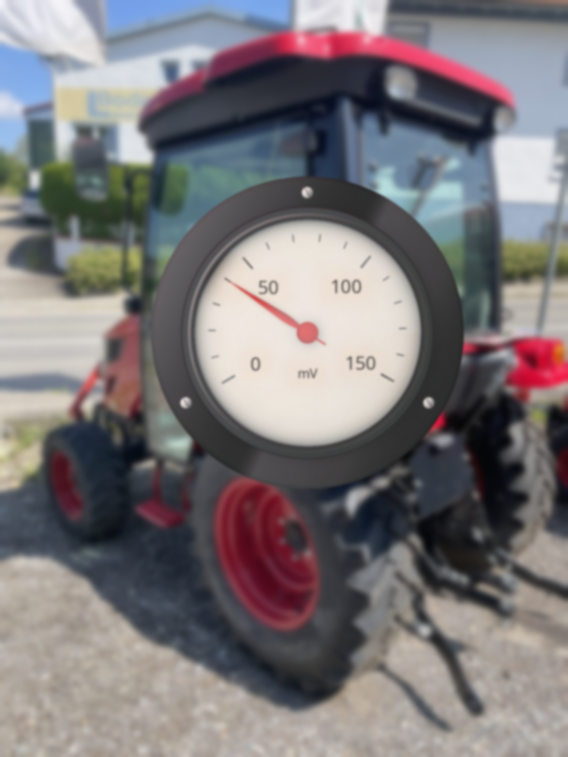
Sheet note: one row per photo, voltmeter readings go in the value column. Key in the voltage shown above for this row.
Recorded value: 40 mV
